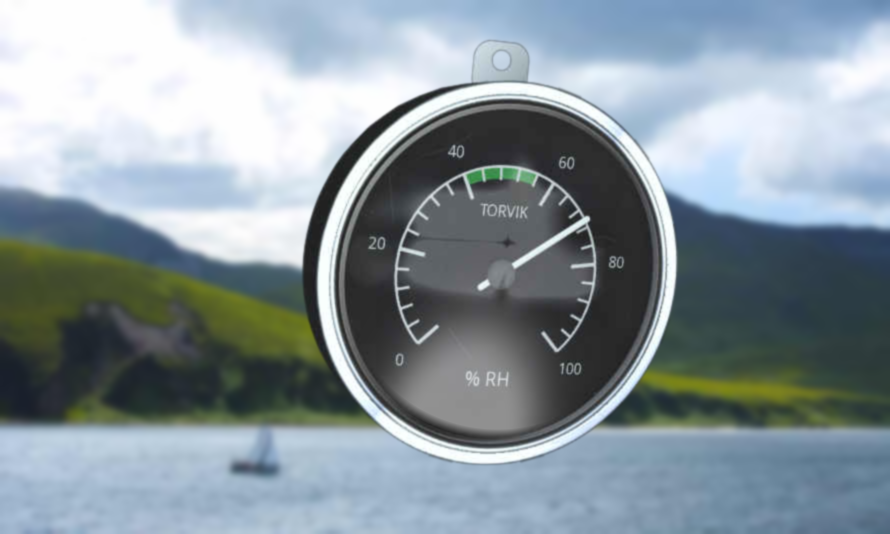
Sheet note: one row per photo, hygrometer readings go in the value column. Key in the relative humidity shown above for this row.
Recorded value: 70 %
